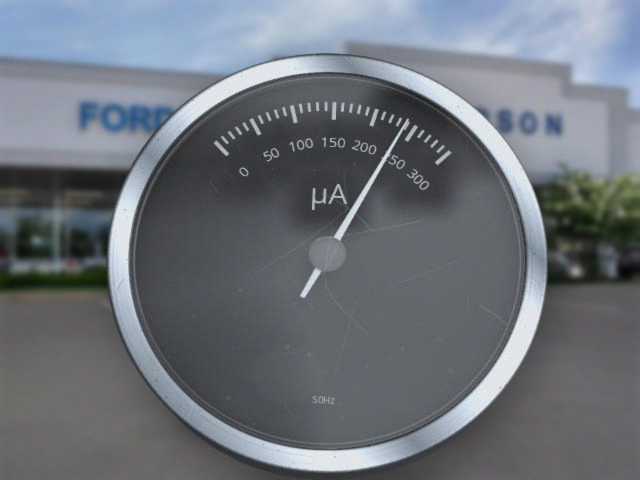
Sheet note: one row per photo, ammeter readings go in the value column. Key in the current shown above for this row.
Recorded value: 240 µA
